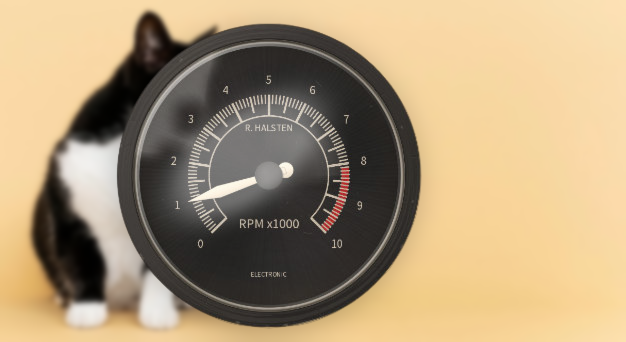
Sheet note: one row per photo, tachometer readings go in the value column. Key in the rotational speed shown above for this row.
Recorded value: 1000 rpm
